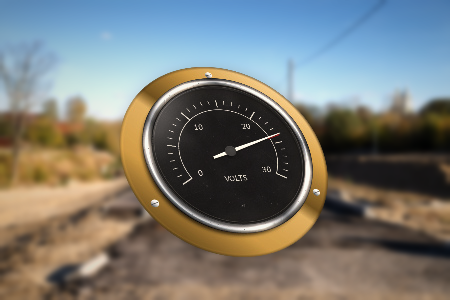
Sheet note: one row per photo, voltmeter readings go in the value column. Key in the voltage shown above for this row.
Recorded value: 24 V
